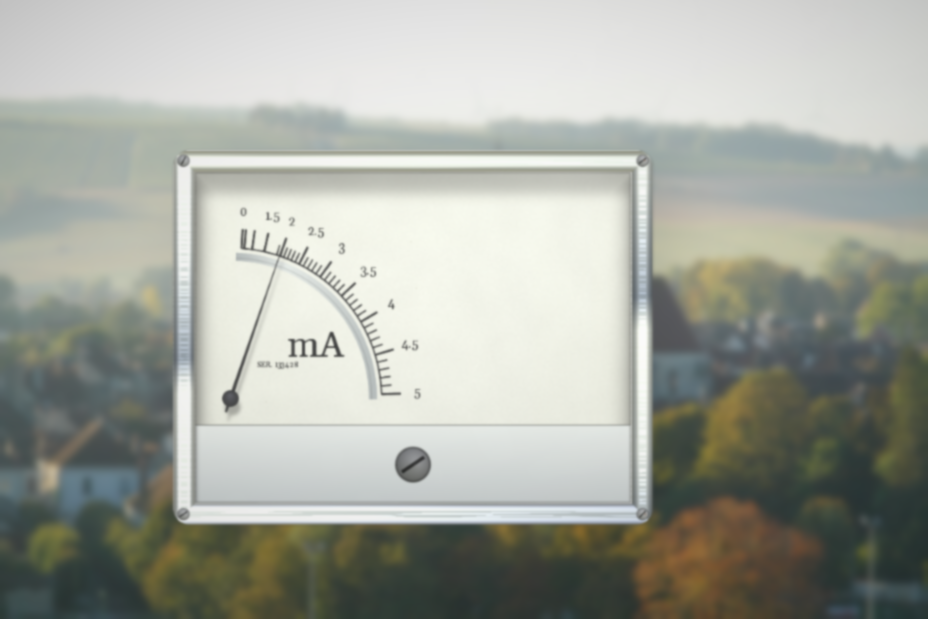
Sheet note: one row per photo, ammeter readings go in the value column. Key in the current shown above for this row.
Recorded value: 2 mA
